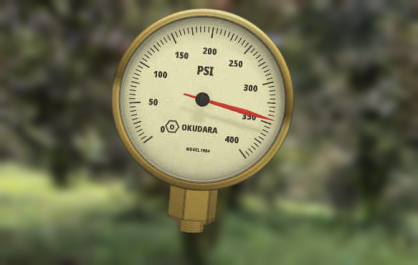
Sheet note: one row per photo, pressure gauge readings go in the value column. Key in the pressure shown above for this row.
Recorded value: 345 psi
